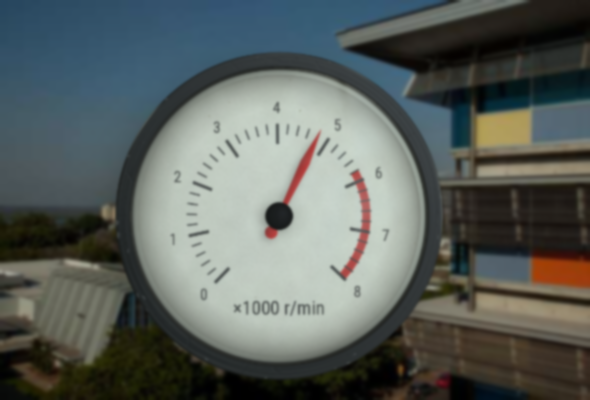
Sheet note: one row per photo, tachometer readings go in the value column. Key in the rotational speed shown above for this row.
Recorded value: 4800 rpm
